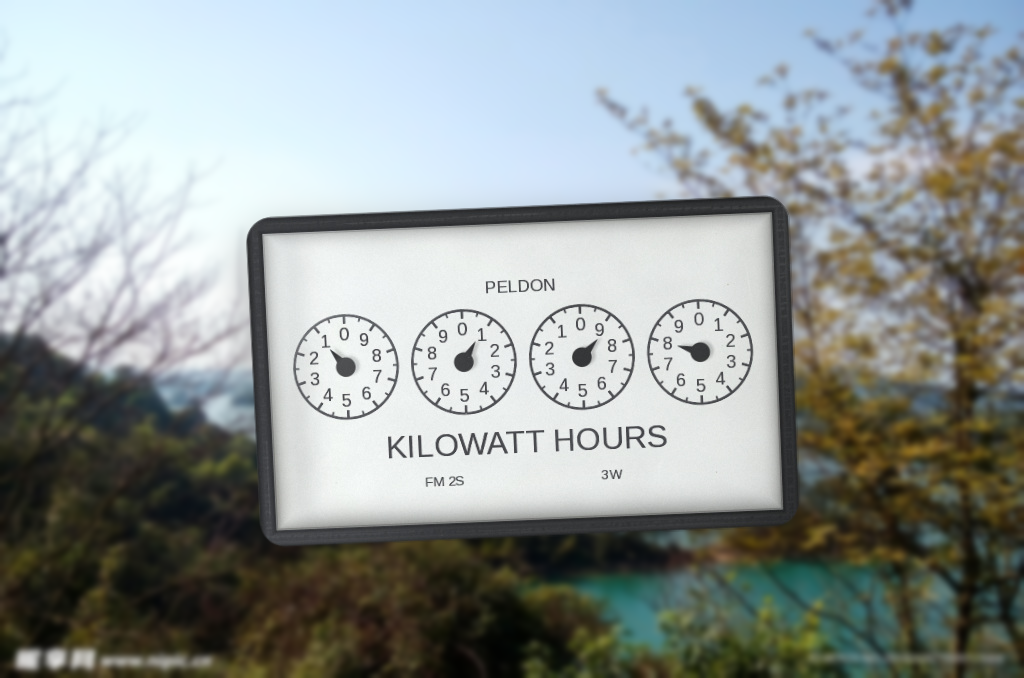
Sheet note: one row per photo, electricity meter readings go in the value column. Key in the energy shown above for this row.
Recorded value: 1088 kWh
